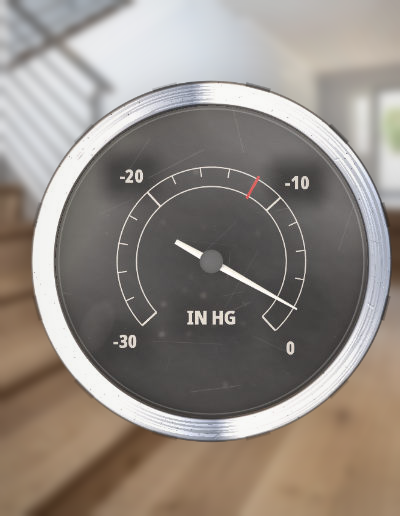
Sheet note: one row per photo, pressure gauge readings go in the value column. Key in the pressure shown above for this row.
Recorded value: -2 inHg
